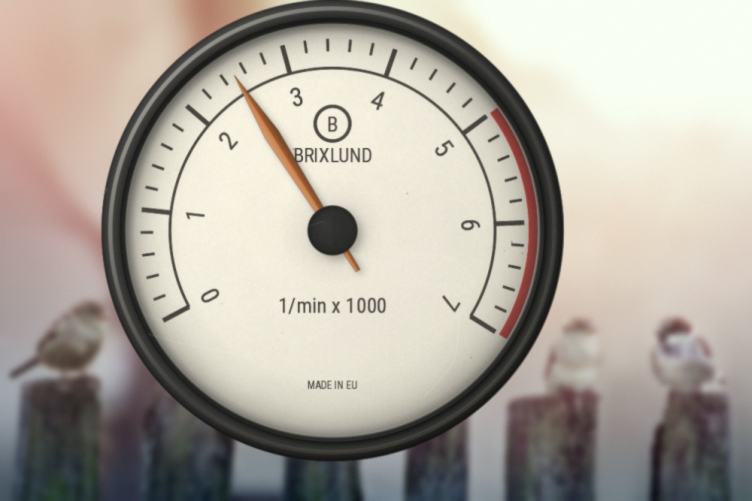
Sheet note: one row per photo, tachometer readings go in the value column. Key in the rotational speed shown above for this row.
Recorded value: 2500 rpm
